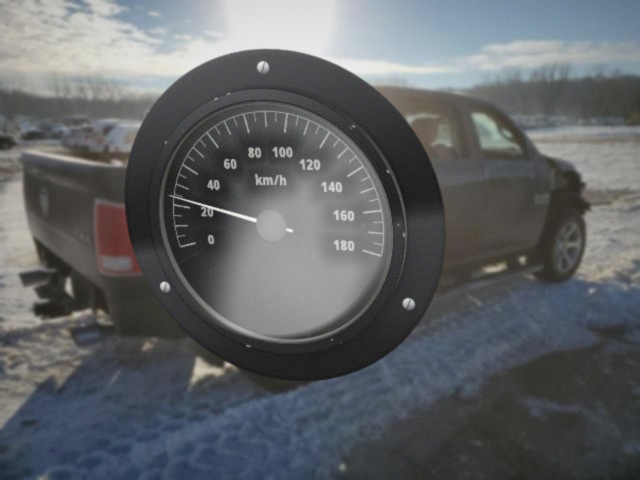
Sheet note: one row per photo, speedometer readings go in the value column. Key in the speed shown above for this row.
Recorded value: 25 km/h
